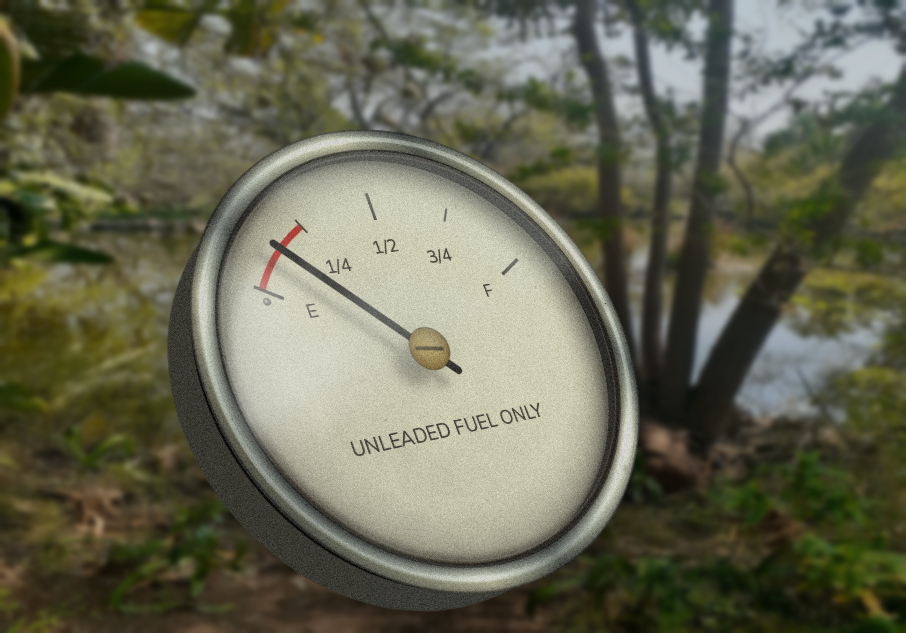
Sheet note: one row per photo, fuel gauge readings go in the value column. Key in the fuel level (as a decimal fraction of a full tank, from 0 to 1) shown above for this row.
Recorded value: 0.125
